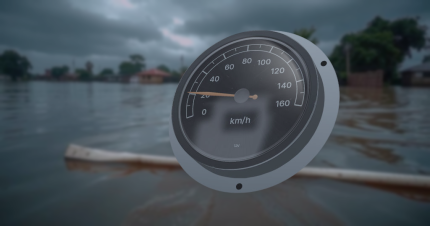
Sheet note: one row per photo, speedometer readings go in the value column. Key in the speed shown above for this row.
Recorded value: 20 km/h
